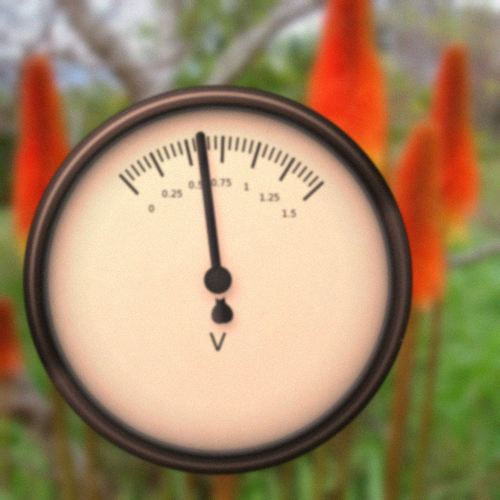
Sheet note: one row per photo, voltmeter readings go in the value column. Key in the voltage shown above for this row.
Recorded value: 0.6 V
